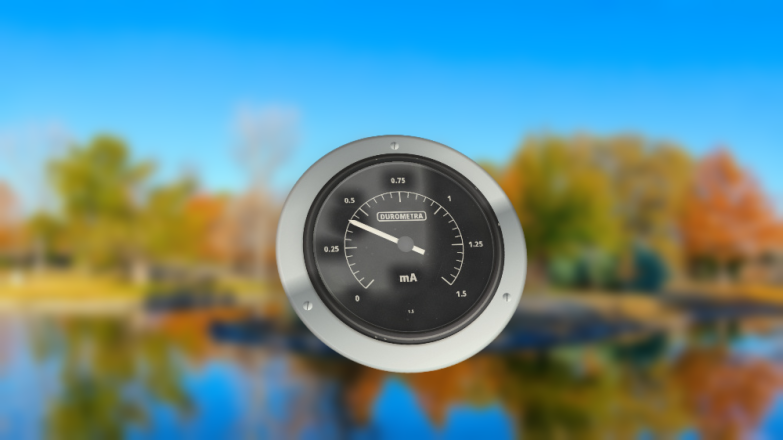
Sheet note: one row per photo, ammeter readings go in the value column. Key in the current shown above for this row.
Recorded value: 0.4 mA
